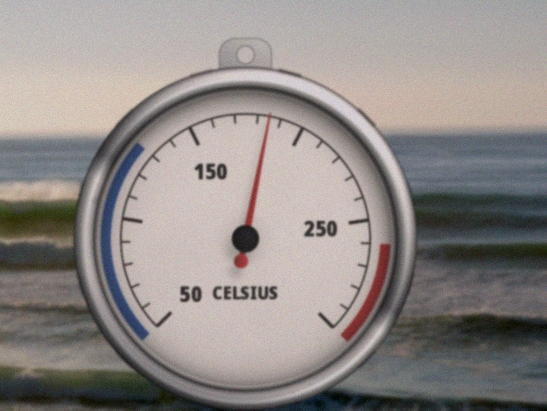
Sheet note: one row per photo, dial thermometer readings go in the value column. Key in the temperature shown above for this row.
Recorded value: 185 °C
